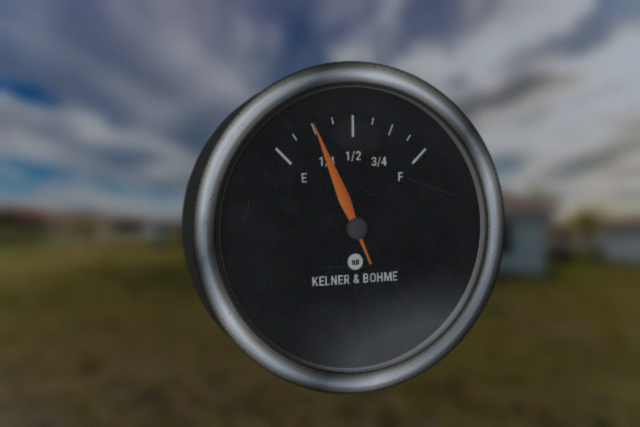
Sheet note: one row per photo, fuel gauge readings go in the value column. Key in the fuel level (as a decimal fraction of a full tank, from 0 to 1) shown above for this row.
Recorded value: 0.25
